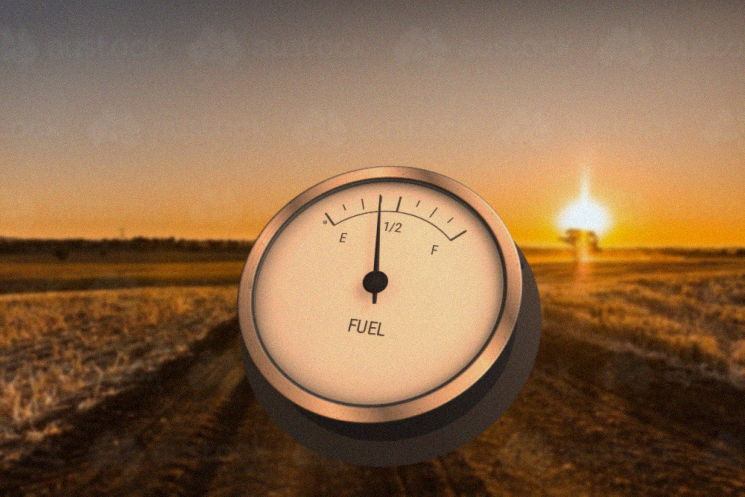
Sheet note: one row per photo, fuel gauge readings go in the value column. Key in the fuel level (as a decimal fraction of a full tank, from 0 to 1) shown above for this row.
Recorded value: 0.375
